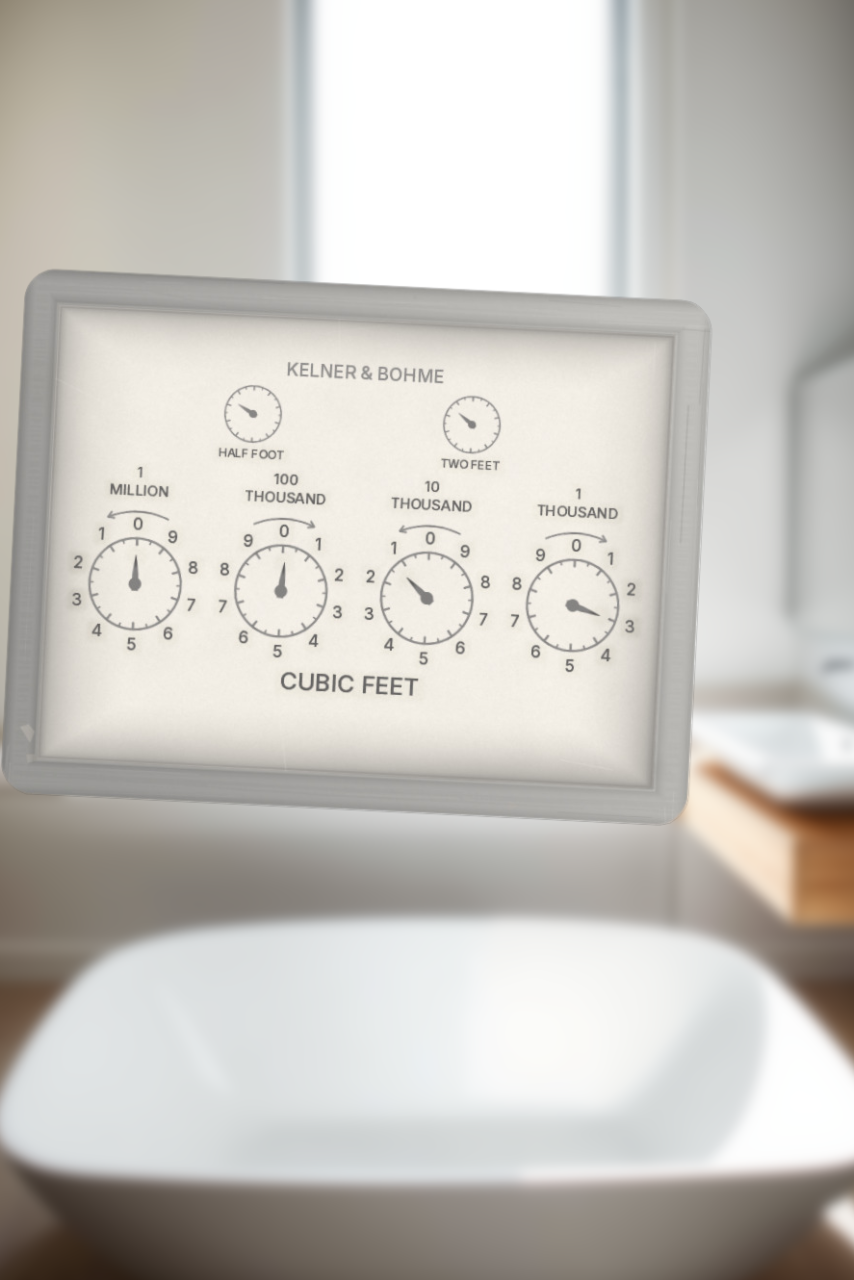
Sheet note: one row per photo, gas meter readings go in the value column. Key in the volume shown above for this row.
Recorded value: 1300 ft³
